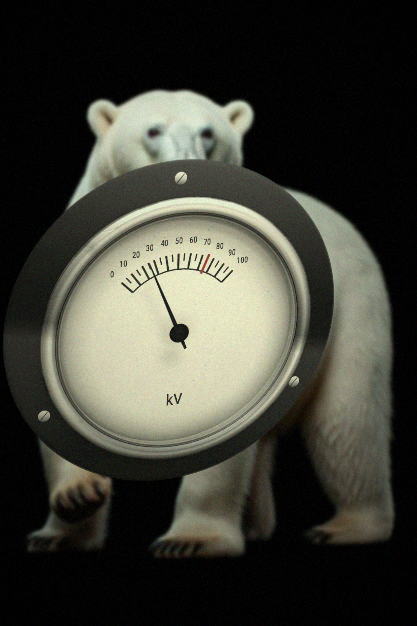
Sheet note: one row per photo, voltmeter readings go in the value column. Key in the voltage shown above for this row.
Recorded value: 25 kV
